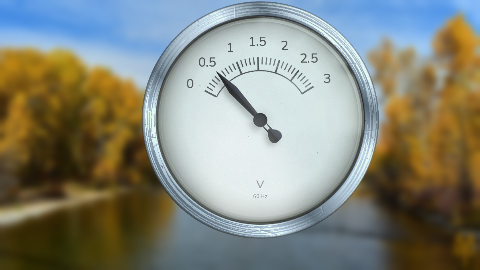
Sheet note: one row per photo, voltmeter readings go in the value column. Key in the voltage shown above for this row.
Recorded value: 0.5 V
